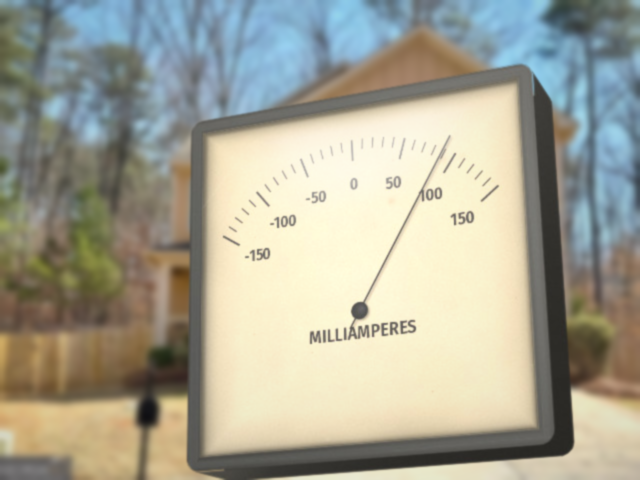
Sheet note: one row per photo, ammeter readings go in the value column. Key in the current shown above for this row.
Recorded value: 90 mA
